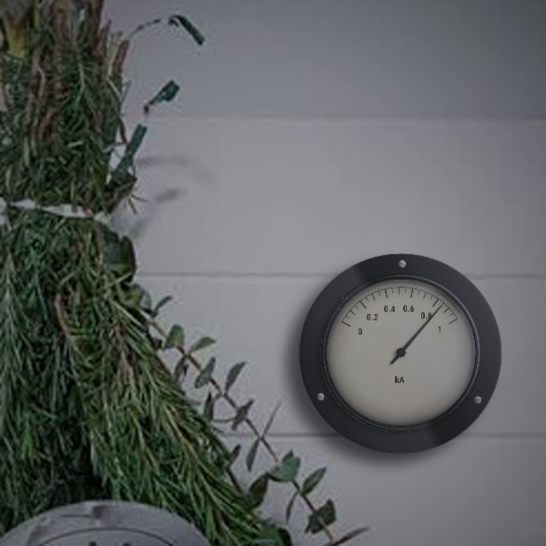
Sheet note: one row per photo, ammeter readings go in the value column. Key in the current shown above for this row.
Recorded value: 0.85 kA
